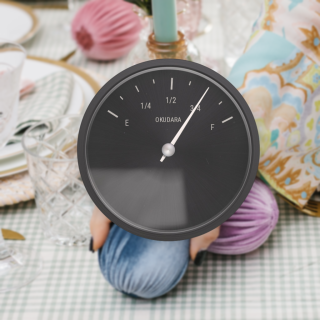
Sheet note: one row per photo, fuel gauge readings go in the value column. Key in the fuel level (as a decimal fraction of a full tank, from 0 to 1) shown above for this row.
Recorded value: 0.75
